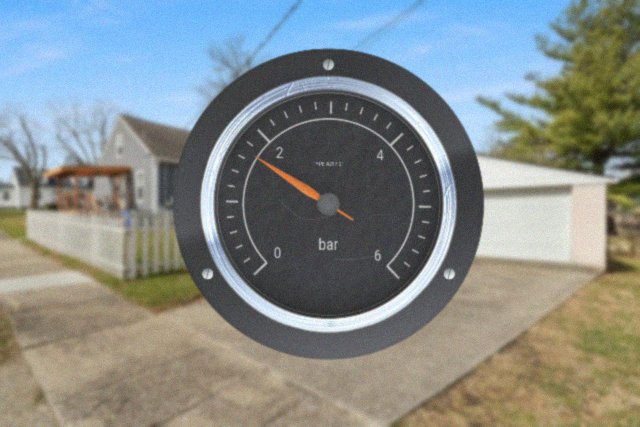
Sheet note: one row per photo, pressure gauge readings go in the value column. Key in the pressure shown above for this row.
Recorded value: 1.7 bar
